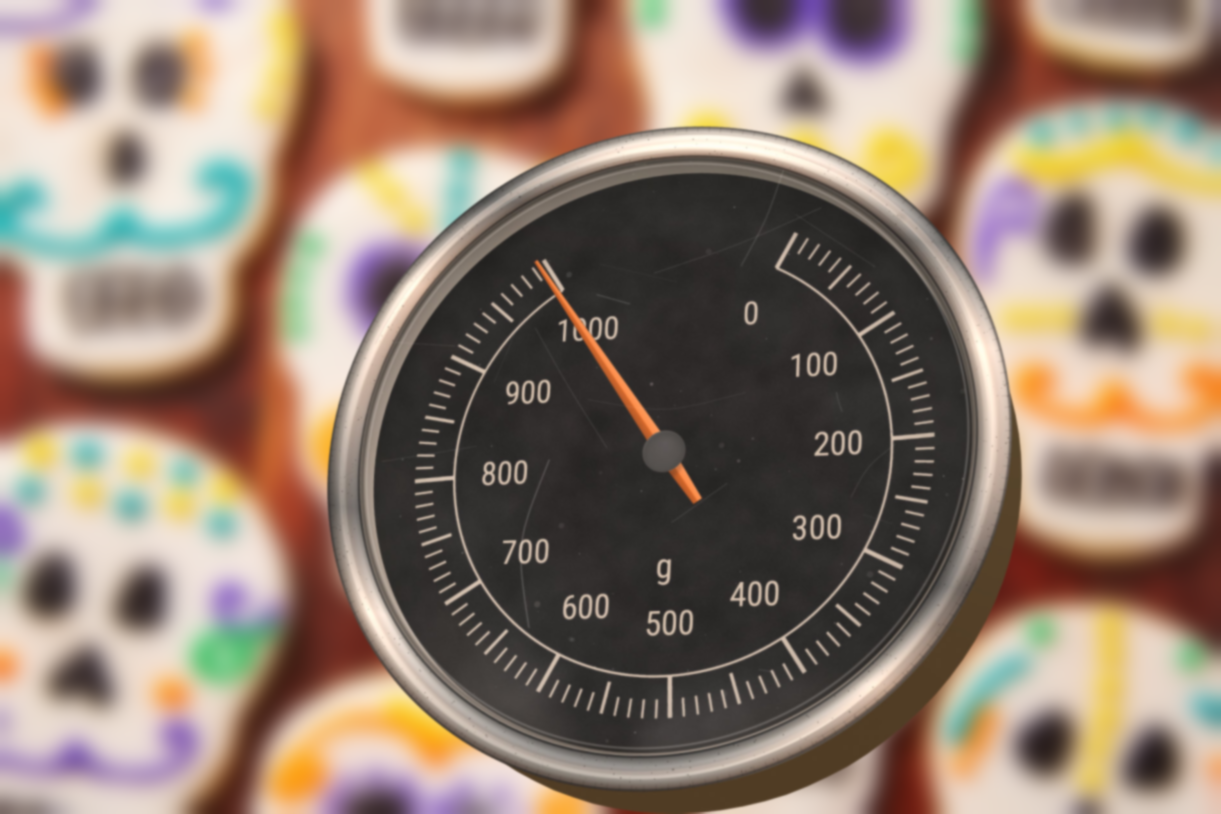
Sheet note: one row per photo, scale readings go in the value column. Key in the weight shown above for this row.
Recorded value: 995 g
